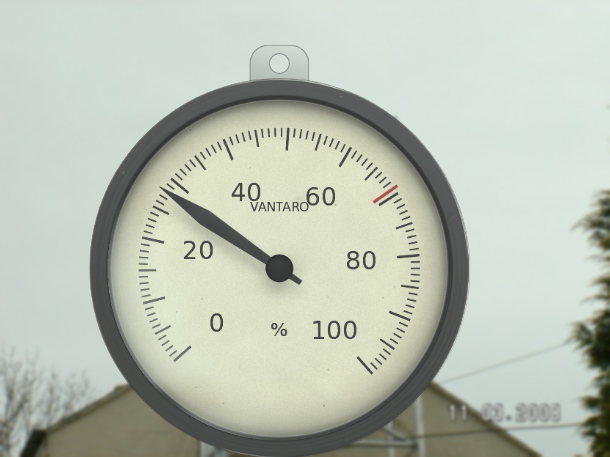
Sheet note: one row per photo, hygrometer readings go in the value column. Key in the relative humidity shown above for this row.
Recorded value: 28 %
